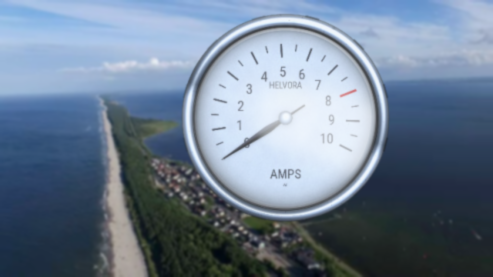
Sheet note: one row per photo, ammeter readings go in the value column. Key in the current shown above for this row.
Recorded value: 0 A
